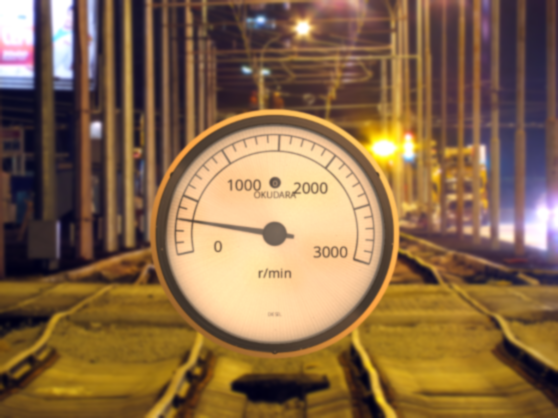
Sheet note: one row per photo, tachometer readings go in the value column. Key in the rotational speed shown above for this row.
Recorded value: 300 rpm
